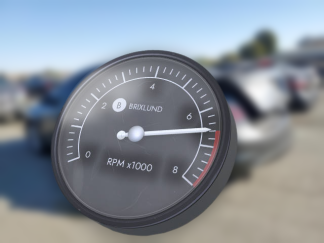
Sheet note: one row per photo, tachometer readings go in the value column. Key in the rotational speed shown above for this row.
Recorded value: 6600 rpm
